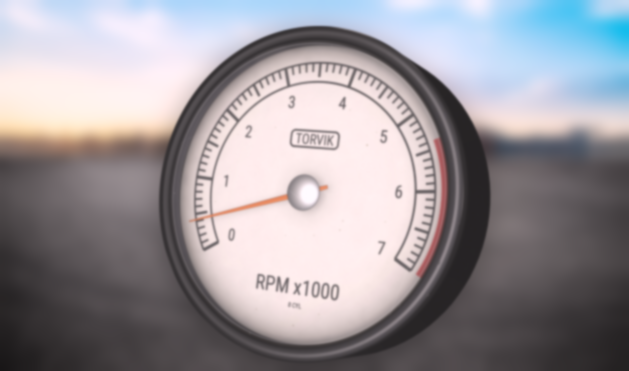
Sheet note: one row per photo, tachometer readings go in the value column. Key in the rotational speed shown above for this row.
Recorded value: 400 rpm
